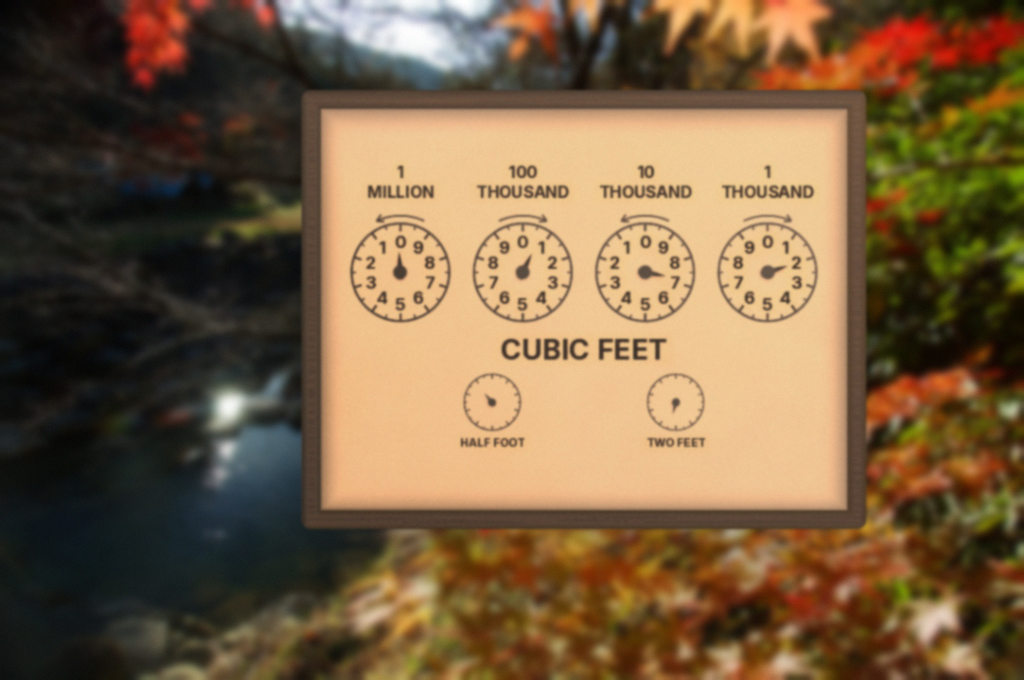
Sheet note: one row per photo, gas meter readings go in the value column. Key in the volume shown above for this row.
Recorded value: 7200 ft³
